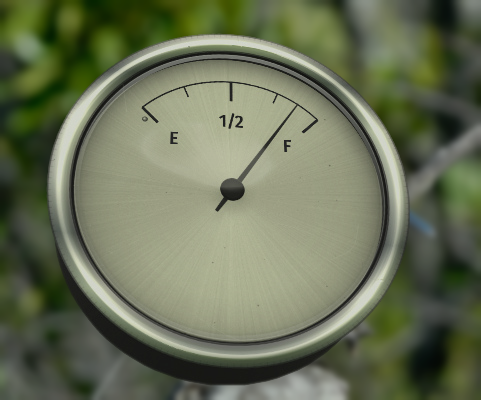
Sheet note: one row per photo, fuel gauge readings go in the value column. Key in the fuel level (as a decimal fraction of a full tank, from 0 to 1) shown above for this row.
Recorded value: 0.875
